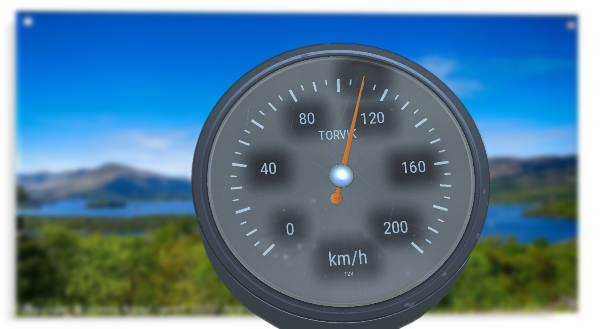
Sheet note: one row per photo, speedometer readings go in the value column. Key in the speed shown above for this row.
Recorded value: 110 km/h
